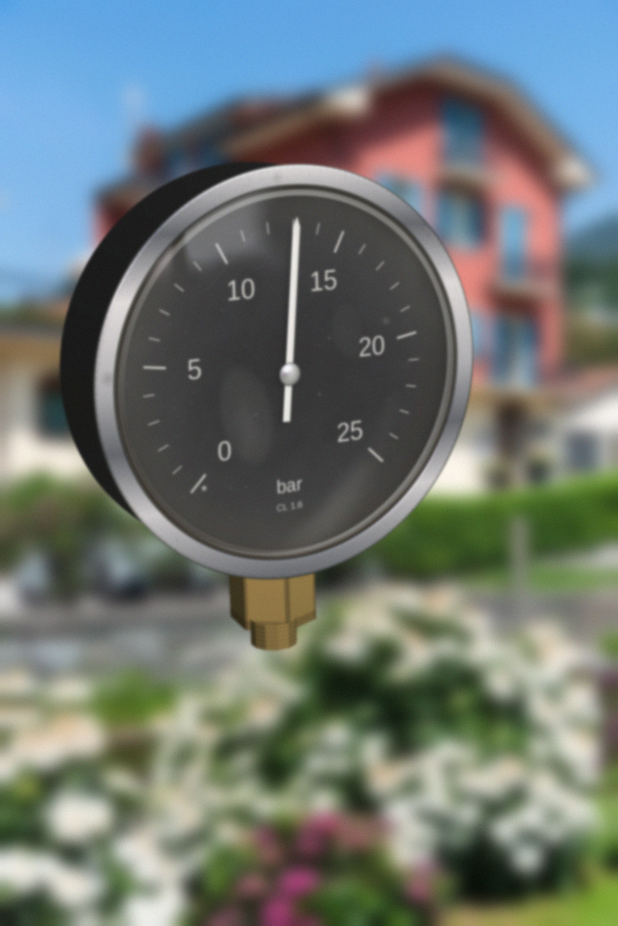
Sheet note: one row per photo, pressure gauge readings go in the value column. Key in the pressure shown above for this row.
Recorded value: 13 bar
